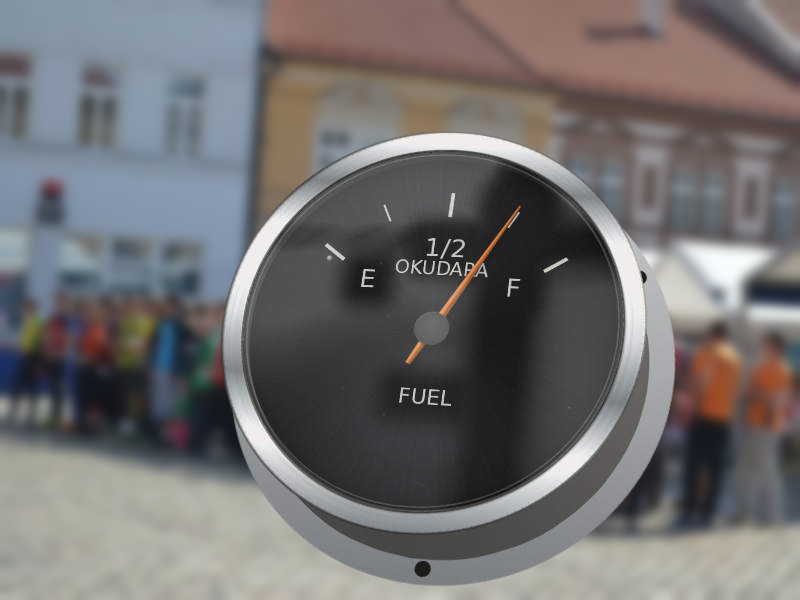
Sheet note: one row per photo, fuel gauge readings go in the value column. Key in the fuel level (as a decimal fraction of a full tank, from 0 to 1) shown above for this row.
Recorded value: 0.75
